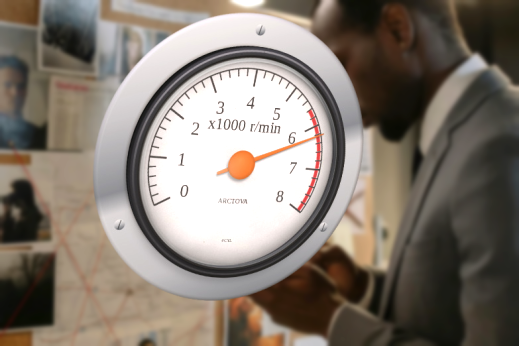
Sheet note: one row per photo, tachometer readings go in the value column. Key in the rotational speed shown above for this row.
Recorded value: 6200 rpm
